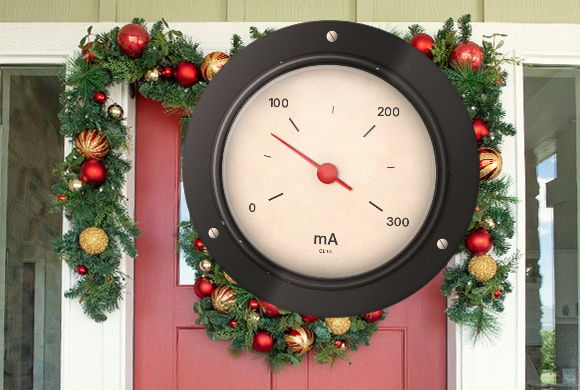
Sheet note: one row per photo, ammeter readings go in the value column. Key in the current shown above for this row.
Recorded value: 75 mA
